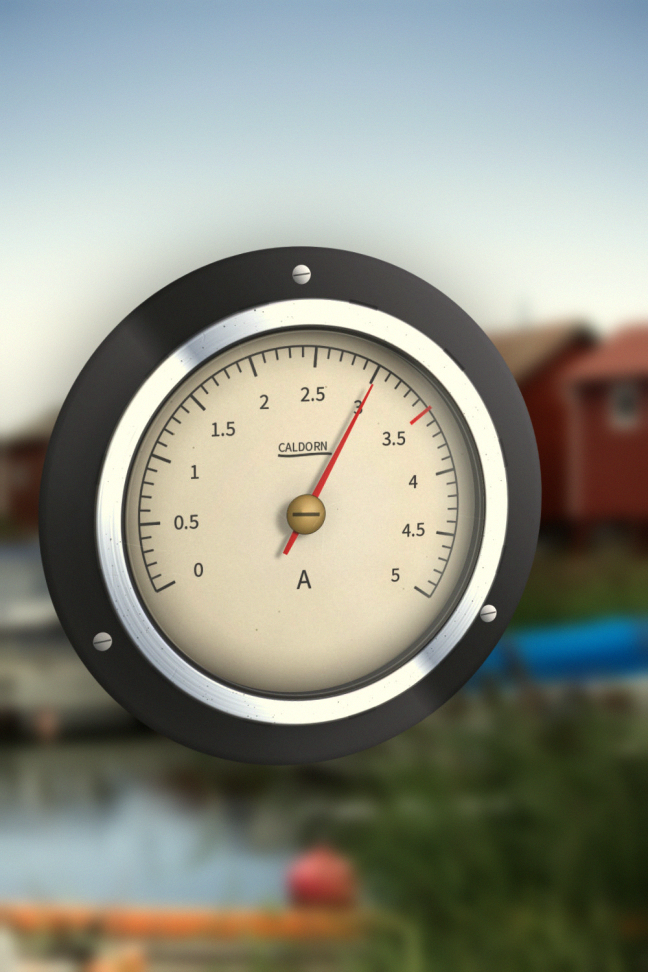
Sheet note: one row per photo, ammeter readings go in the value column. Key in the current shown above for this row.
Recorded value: 3 A
